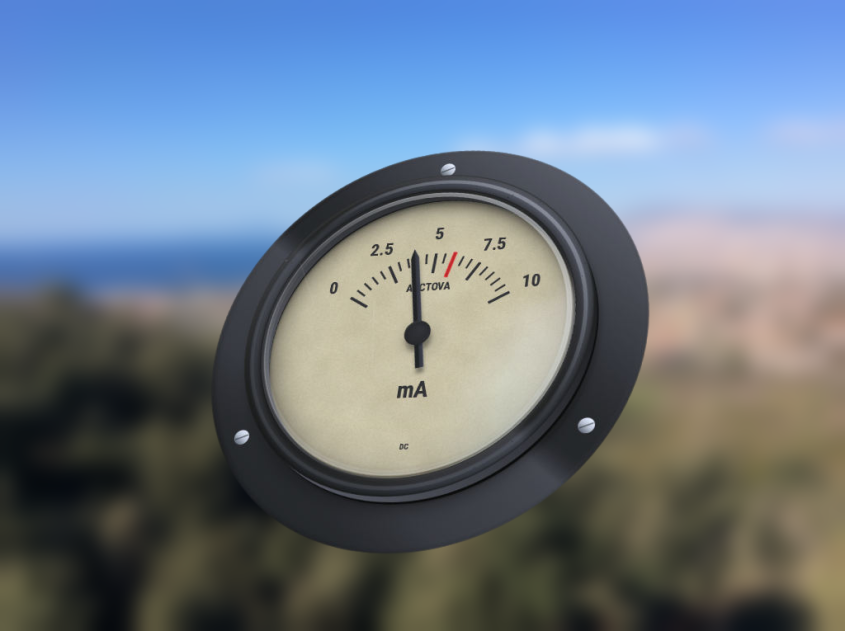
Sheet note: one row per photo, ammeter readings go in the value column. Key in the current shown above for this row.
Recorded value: 4 mA
